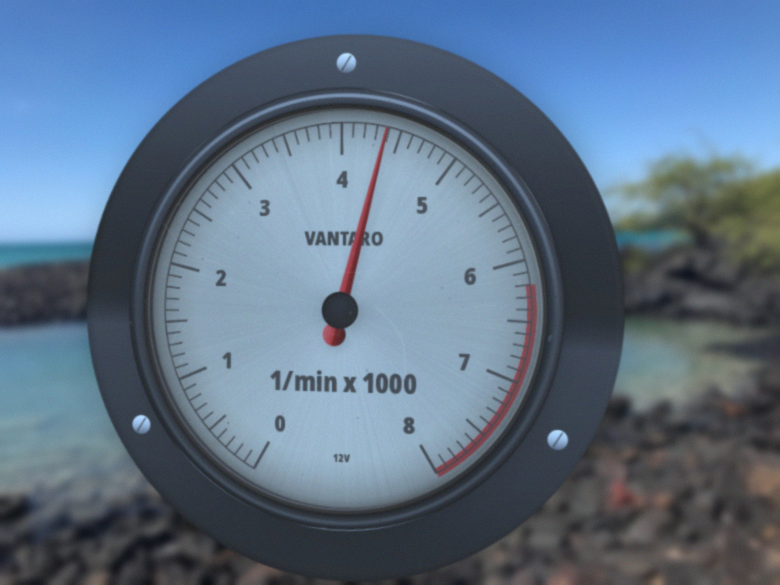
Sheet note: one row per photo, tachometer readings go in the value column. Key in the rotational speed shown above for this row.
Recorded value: 4400 rpm
